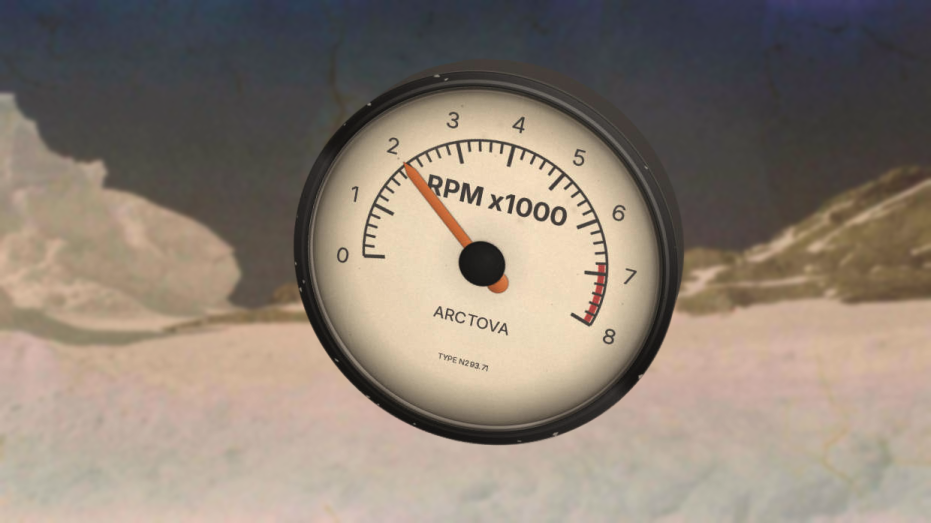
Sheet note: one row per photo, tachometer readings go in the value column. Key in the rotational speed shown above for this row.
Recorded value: 2000 rpm
